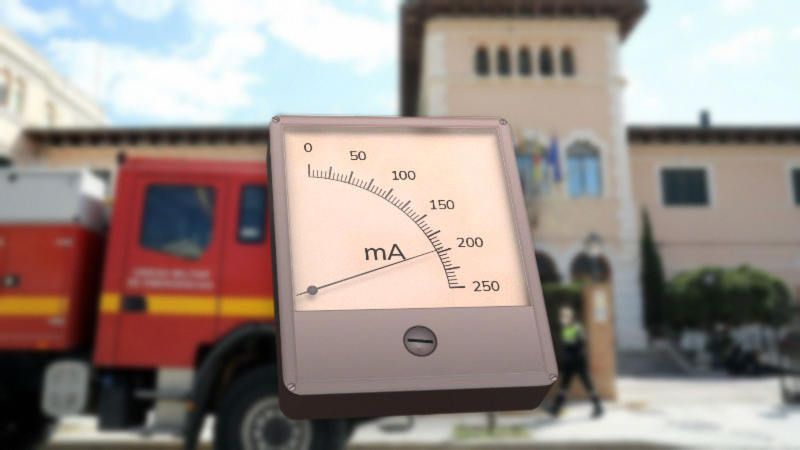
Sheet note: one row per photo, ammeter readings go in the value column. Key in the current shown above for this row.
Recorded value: 200 mA
